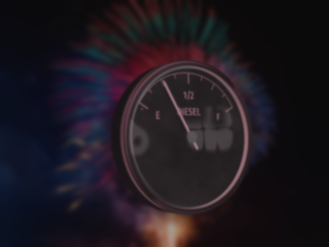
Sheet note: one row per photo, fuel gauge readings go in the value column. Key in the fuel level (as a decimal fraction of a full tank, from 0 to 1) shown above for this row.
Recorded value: 0.25
